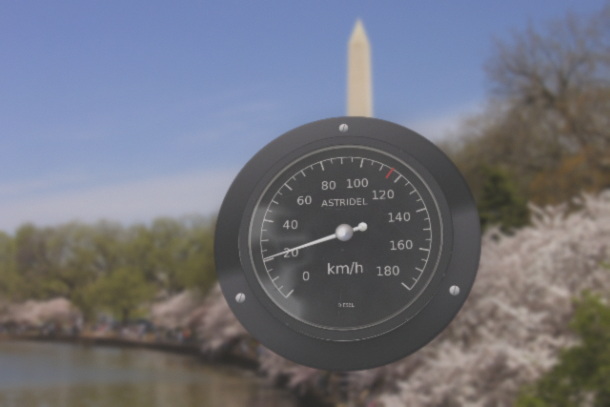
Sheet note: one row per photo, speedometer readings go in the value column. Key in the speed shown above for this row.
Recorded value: 20 km/h
